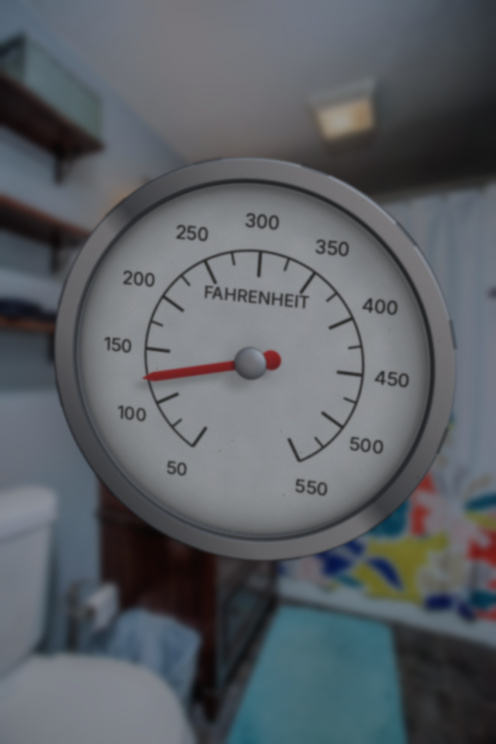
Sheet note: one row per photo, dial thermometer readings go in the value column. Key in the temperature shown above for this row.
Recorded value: 125 °F
